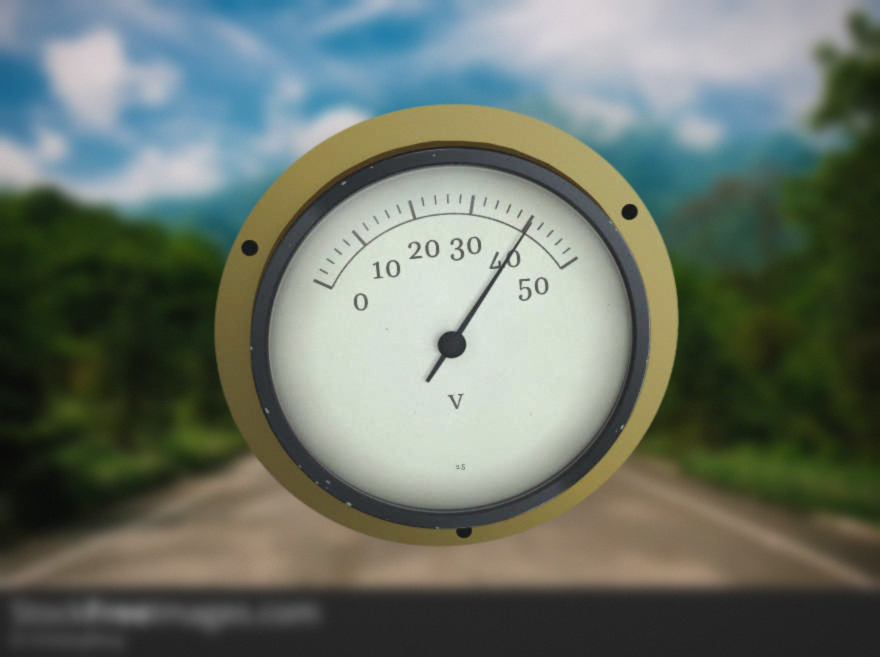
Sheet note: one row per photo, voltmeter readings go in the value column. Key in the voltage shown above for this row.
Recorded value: 40 V
